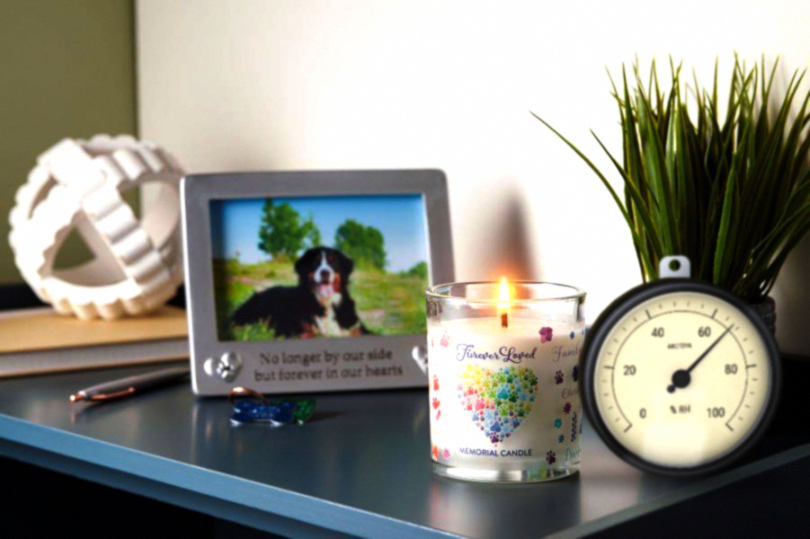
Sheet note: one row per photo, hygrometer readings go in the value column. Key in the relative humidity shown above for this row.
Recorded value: 66 %
